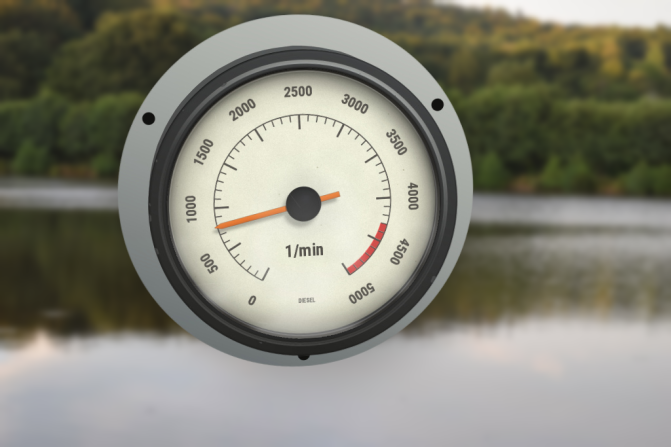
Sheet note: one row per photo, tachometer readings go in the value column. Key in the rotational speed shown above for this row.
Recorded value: 800 rpm
